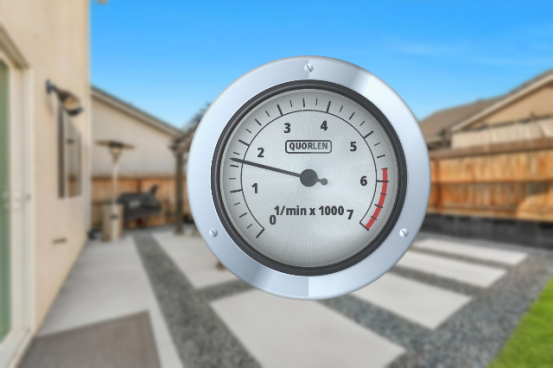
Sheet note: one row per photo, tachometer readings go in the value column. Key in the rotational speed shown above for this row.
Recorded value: 1625 rpm
